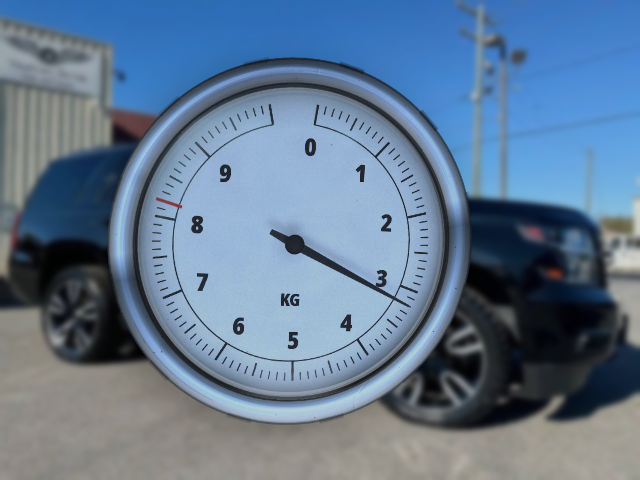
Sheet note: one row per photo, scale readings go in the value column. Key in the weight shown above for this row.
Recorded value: 3.2 kg
